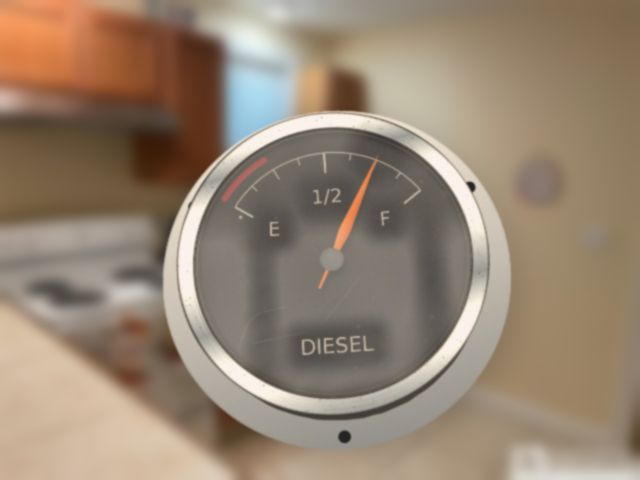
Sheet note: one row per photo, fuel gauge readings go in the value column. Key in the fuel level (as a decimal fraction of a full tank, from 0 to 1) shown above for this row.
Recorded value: 0.75
